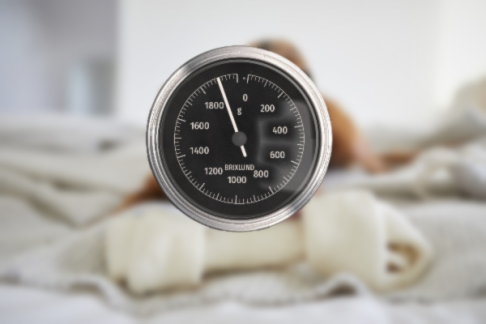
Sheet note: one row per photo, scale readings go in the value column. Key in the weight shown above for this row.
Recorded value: 1900 g
